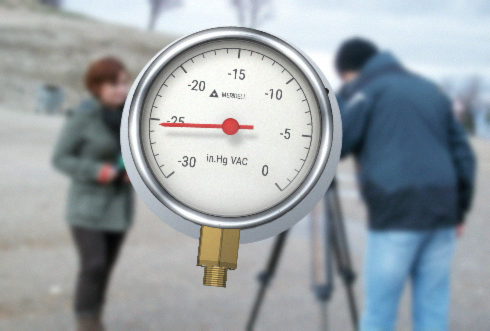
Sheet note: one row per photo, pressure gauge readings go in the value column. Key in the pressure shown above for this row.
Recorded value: -25.5 inHg
